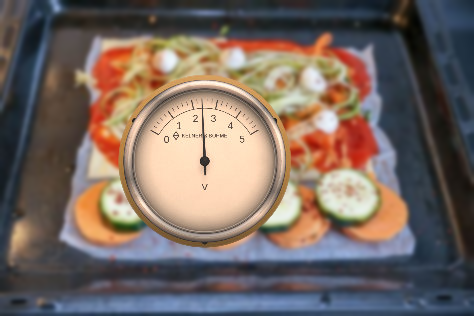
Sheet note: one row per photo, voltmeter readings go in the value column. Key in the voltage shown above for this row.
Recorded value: 2.4 V
